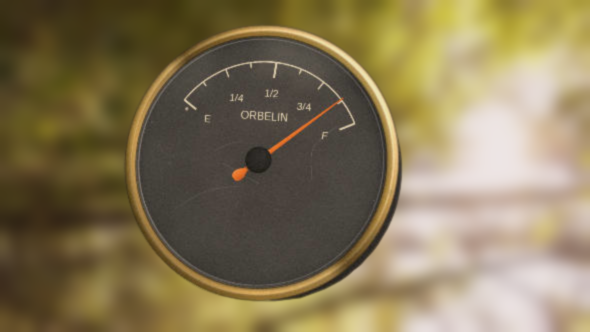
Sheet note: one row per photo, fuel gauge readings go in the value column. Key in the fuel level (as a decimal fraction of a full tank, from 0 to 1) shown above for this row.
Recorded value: 0.875
